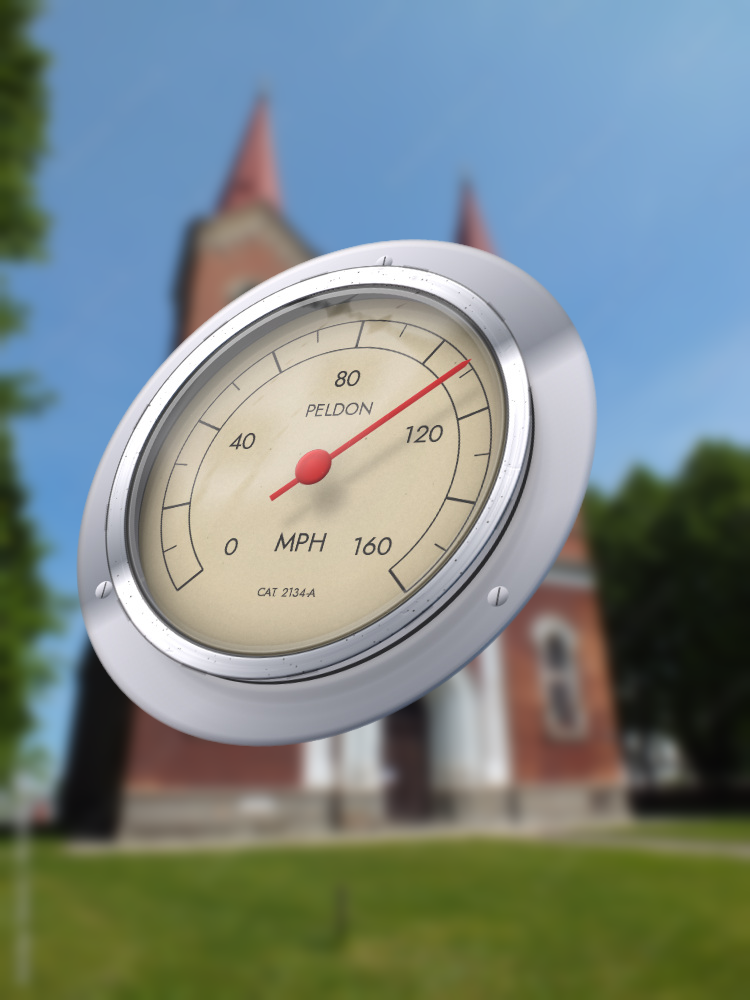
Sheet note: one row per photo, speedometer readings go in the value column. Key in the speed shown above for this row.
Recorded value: 110 mph
